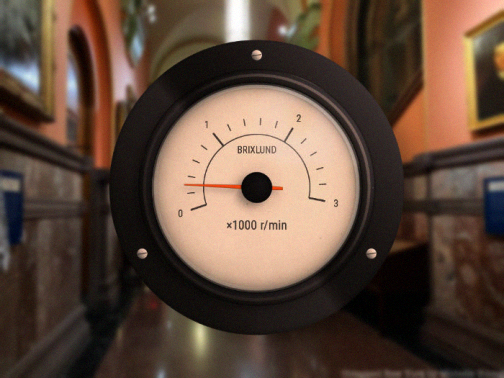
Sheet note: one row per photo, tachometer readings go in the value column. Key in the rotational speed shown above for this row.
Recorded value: 300 rpm
